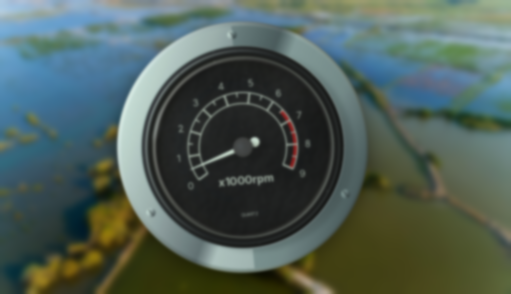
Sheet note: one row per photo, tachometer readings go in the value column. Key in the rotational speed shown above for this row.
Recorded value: 500 rpm
